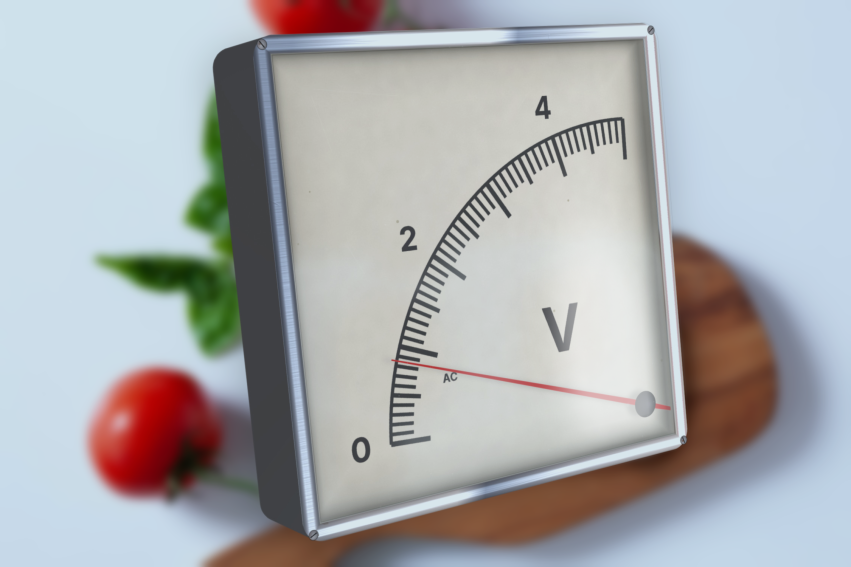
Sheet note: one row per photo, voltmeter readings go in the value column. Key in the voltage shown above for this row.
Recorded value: 0.85 V
